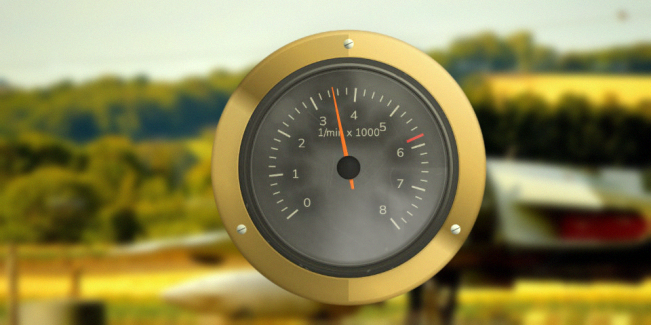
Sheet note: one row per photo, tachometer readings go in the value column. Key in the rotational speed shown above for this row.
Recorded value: 3500 rpm
